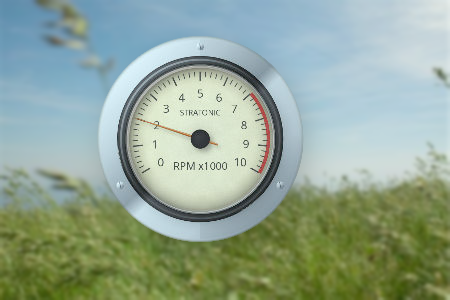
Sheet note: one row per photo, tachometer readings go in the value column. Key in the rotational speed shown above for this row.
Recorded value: 2000 rpm
